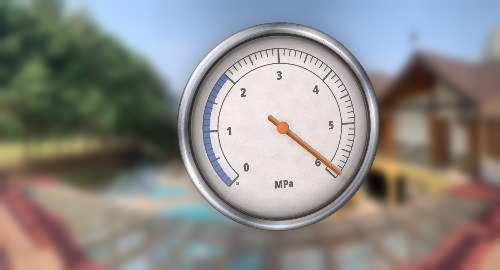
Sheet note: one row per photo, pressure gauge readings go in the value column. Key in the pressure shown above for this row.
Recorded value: 5.9 MPa
